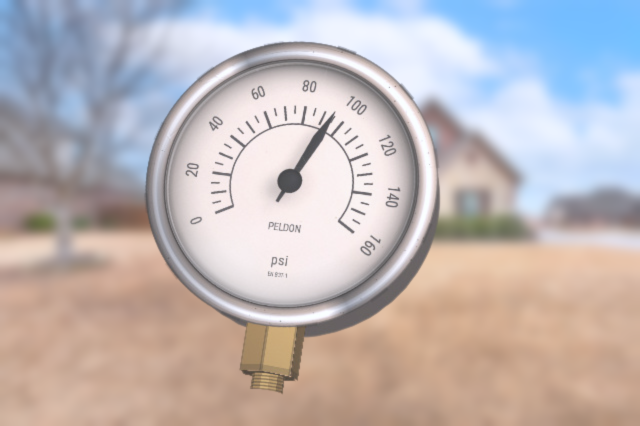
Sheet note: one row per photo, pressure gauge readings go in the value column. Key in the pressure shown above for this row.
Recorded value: 95 psi
